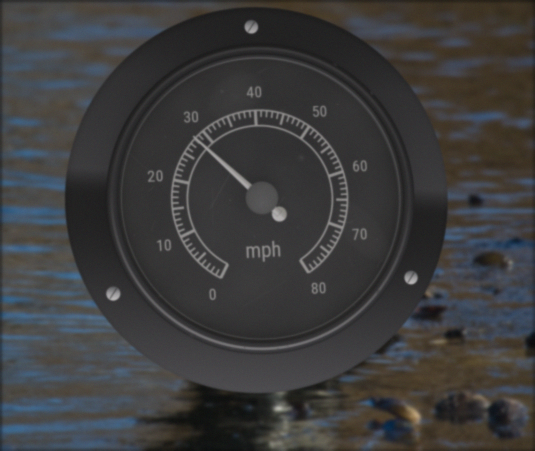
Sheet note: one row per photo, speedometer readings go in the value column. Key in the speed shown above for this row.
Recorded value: 28 mph
